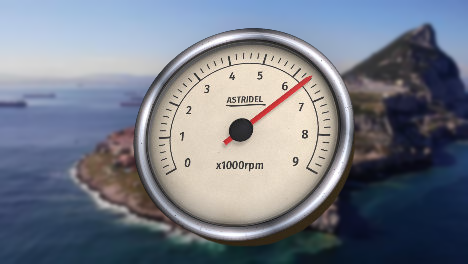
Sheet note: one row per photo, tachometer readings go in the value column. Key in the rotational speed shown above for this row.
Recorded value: 6400 rpm
